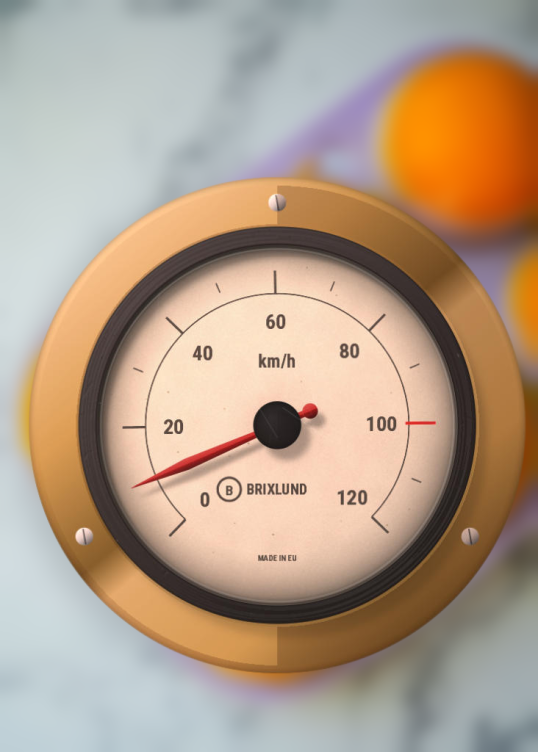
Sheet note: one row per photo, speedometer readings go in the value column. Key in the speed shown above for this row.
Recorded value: 10 km/h
